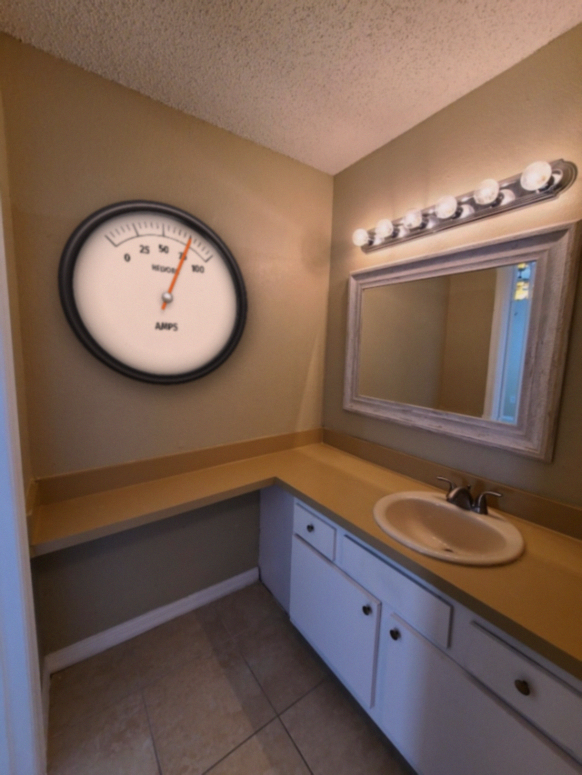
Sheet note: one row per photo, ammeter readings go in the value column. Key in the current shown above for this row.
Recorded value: 75 A
